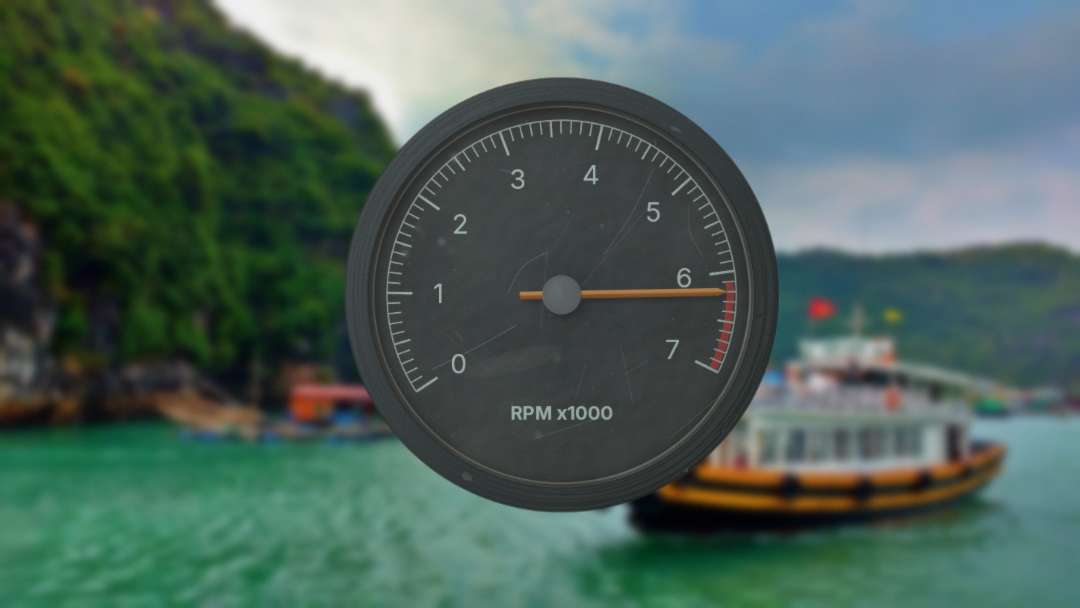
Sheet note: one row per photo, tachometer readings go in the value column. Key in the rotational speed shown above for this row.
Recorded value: 6200 rpm
